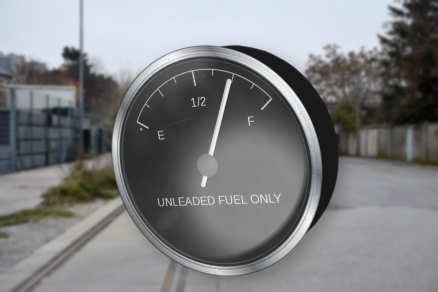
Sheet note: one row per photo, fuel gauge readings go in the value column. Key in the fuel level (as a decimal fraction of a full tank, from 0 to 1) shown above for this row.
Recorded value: 0.75
